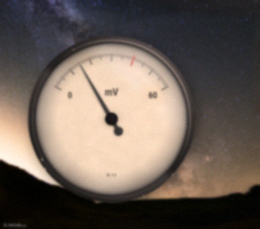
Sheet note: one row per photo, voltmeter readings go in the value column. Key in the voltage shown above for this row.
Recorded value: 15 mV
